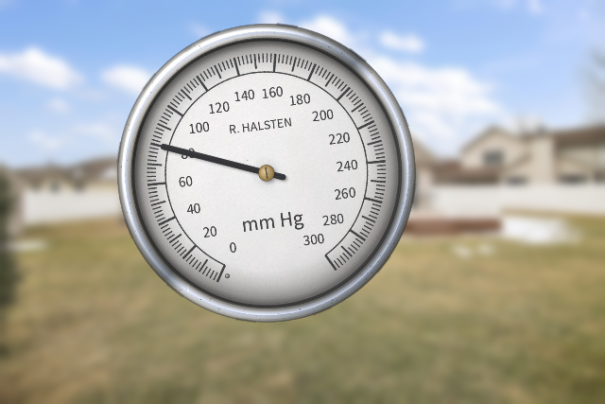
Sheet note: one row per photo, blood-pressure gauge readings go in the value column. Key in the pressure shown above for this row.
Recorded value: 80 mmHg
